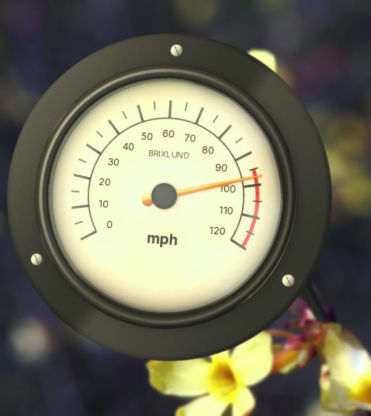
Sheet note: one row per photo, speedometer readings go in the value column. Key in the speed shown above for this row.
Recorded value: 97.5 mph
